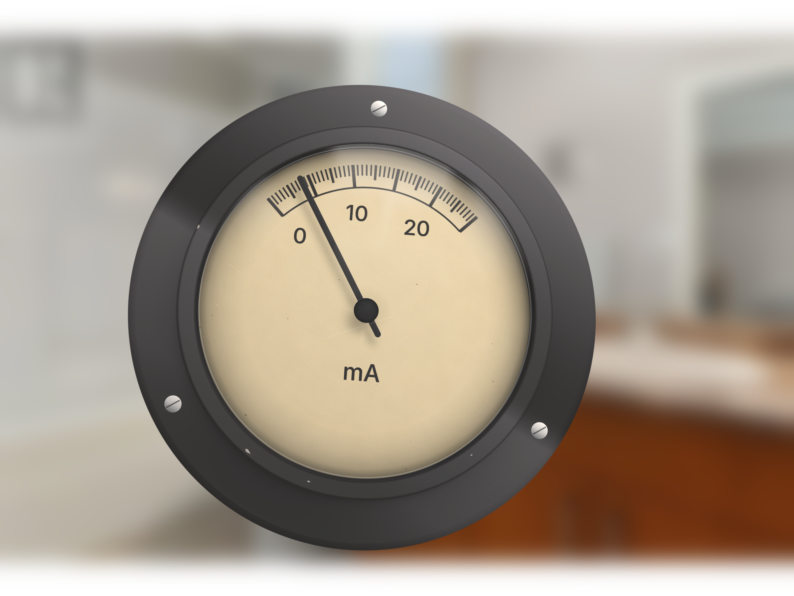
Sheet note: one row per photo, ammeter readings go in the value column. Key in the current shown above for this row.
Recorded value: 4 mA
